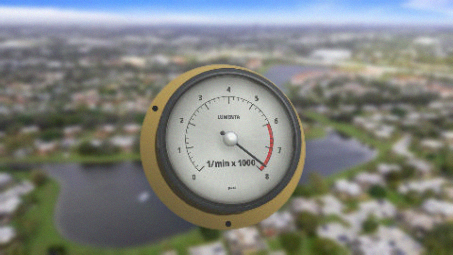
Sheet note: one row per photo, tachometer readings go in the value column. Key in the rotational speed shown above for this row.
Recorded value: 7800 rpm
